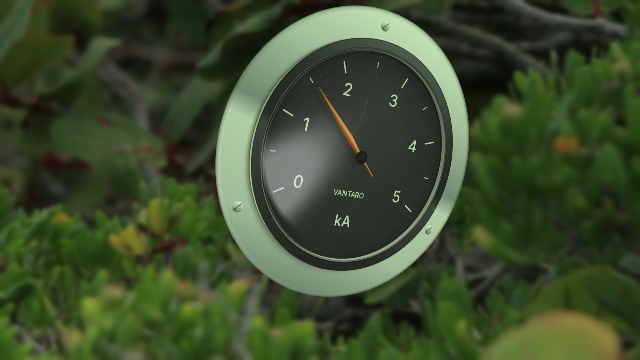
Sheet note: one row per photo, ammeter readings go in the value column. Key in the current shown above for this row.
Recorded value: 1.5 kA
